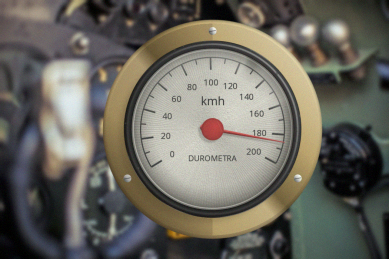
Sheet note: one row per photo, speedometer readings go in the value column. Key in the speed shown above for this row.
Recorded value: 185 km/h
